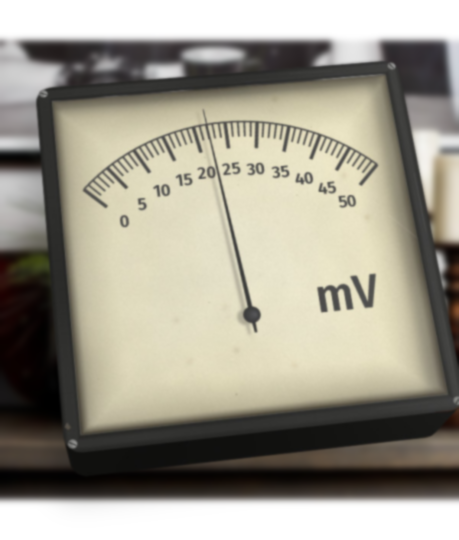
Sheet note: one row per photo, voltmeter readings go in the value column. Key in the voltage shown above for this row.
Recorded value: 22 mV
